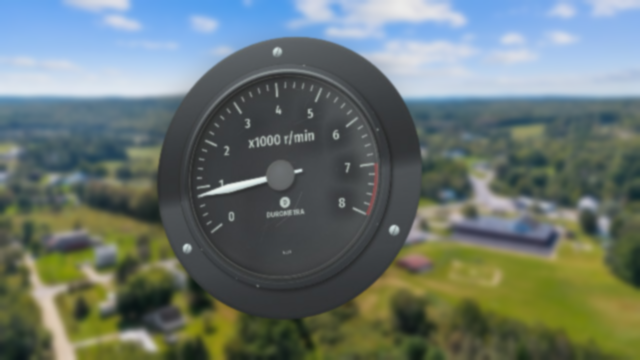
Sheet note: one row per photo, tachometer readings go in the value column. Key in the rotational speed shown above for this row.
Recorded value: 800 rpm
